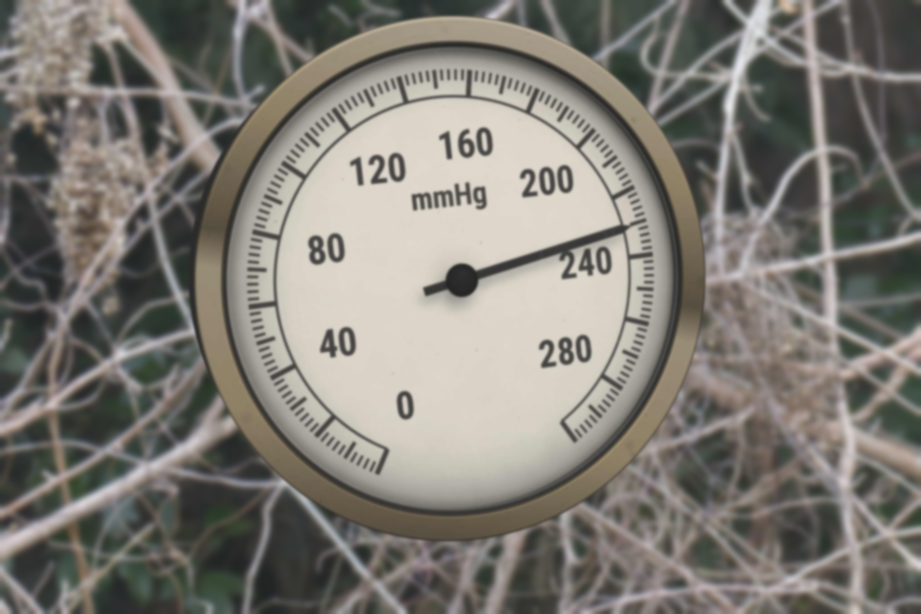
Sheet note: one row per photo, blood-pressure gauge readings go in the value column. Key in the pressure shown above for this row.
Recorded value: 230 mmHg
